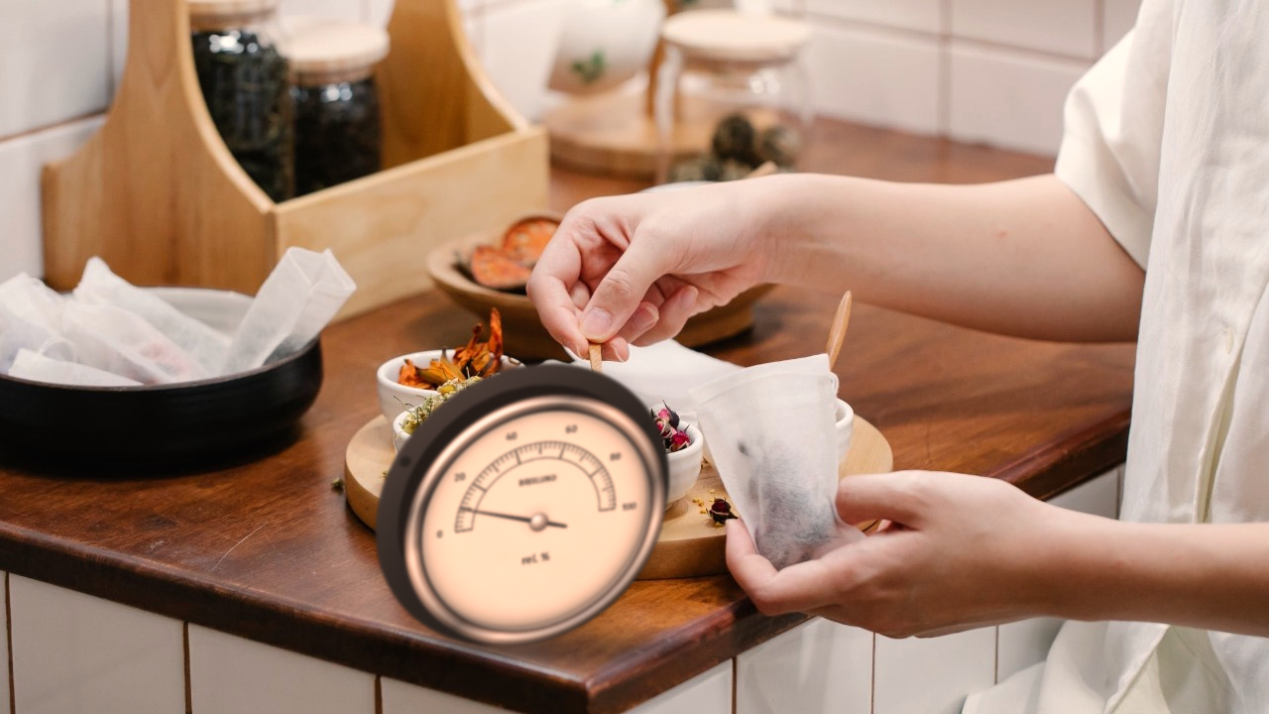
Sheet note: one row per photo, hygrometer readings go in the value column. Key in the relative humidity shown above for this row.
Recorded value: 10 %
